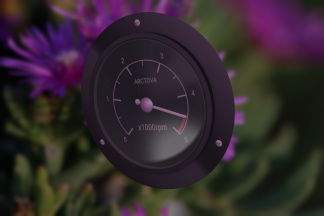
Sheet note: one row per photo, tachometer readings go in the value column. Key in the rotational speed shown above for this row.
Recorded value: 4500 rpm
